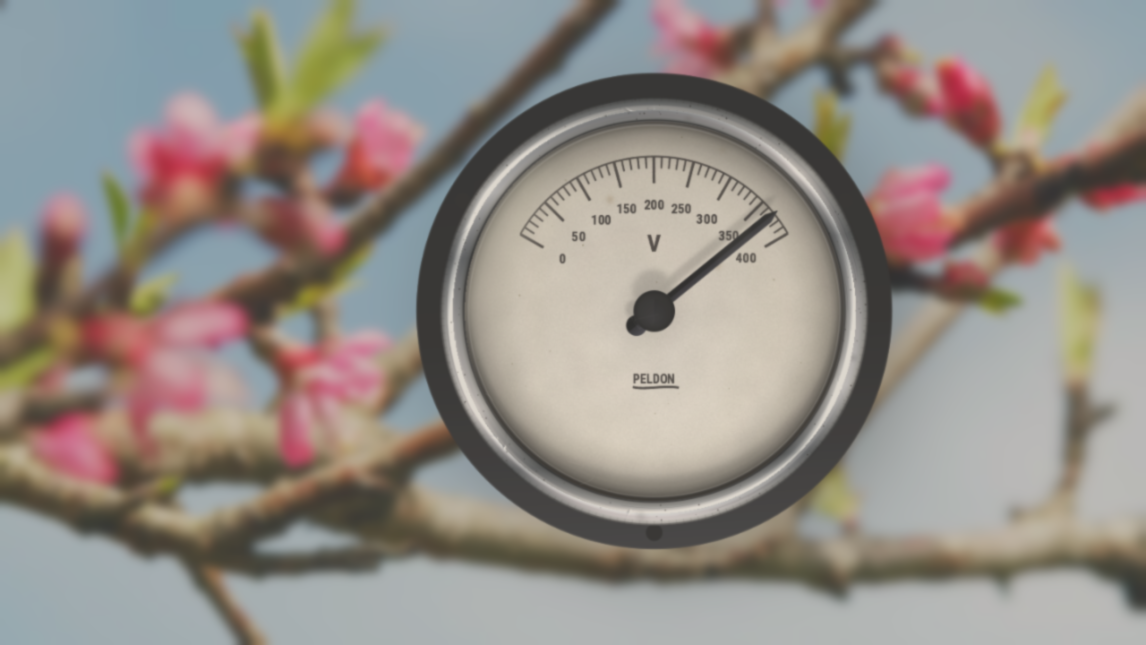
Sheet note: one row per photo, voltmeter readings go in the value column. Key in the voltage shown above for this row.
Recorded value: 370 V
